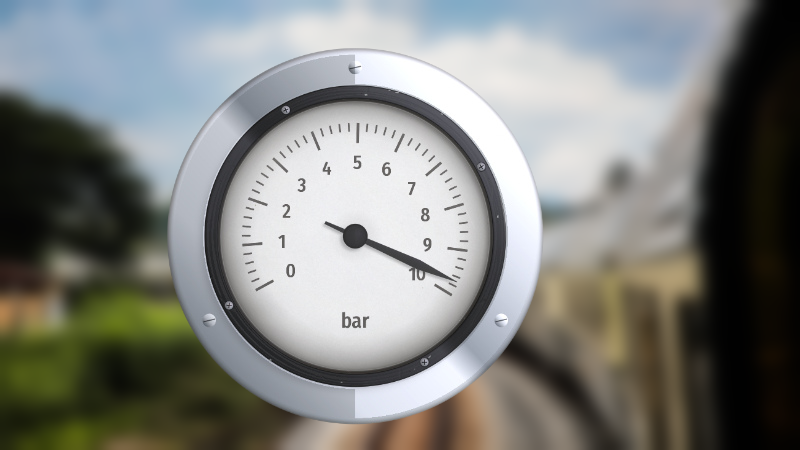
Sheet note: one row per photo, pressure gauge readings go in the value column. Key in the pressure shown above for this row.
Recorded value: 9.7 bar
